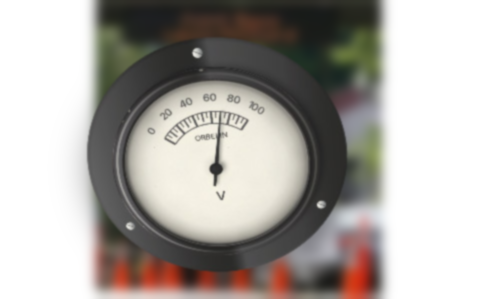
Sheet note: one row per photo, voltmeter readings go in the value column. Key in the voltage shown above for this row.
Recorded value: 70 V
